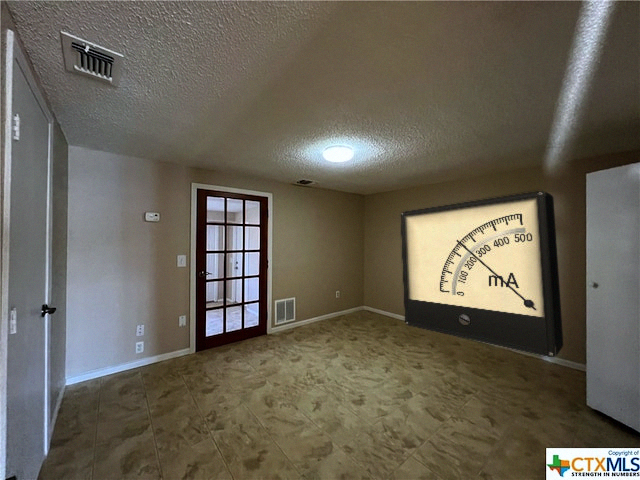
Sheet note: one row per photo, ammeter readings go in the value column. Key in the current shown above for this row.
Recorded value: 250 mA
